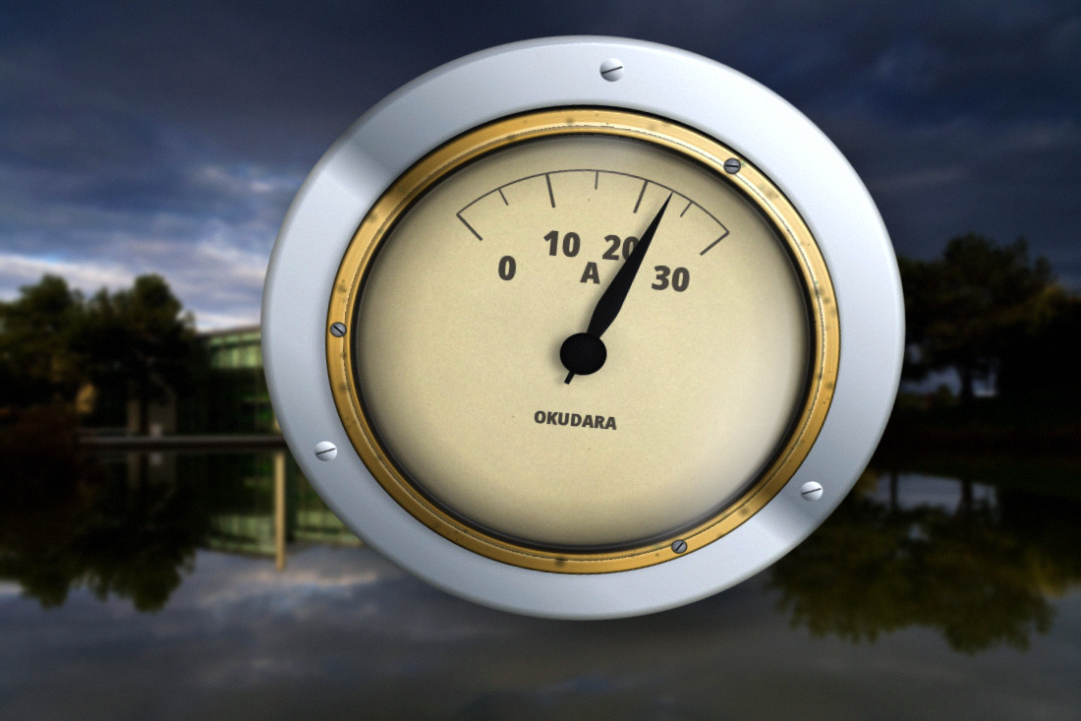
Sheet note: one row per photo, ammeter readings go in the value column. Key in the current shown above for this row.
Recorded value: 22.5 A
